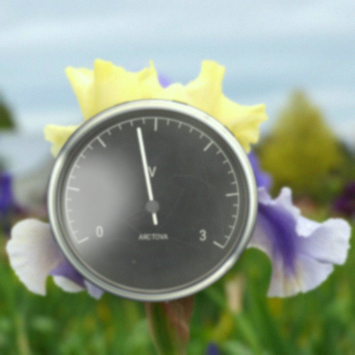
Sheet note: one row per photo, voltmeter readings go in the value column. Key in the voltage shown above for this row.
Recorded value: 1.35 V
